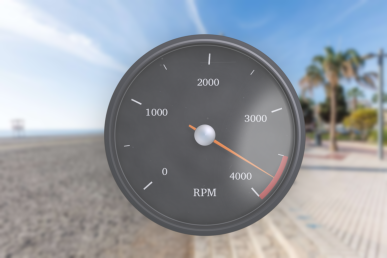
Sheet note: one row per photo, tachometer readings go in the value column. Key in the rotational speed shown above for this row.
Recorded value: 3750 rpm
